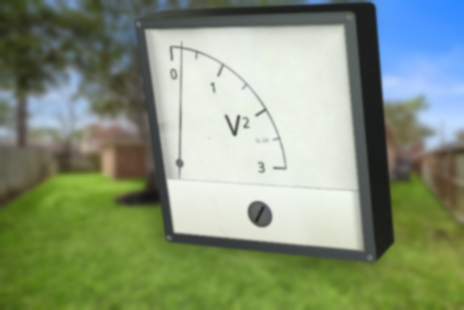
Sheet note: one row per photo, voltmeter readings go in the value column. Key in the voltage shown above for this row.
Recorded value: 0.25 V
